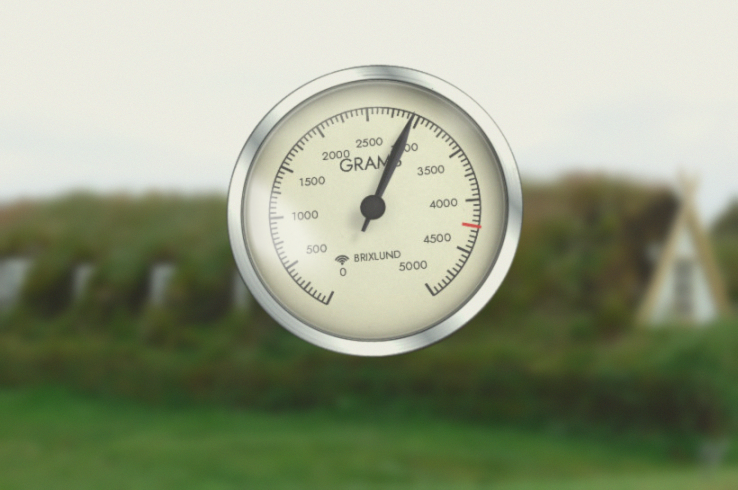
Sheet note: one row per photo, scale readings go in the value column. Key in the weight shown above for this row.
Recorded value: 2950 g
